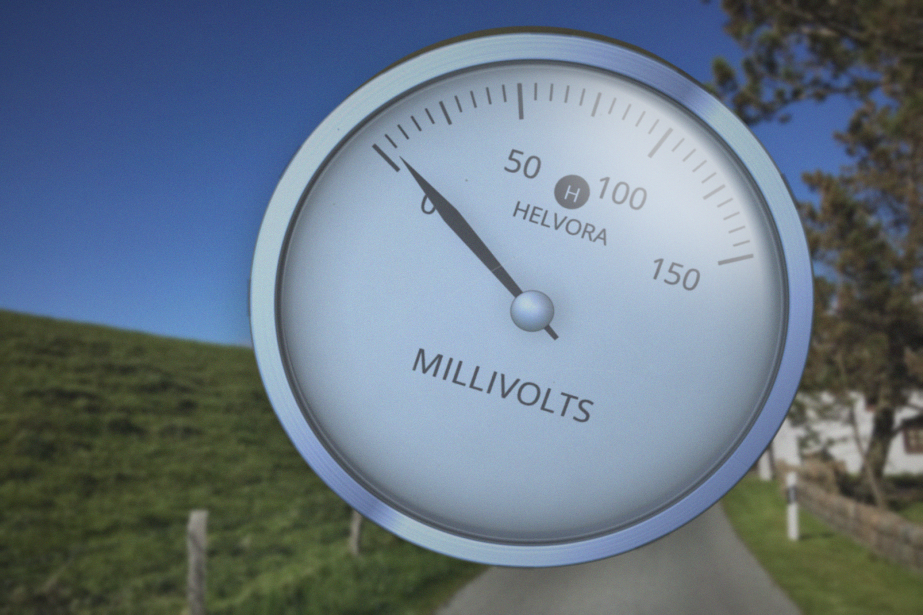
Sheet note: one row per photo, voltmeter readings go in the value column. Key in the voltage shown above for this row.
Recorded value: 5 mV
